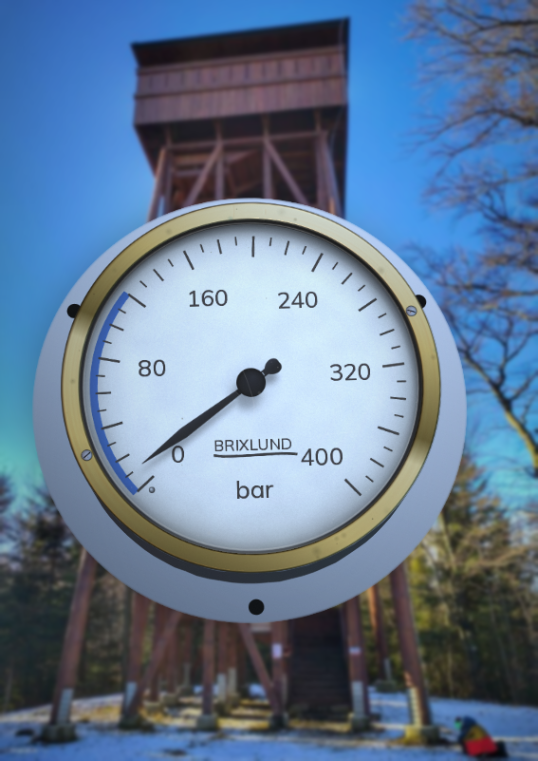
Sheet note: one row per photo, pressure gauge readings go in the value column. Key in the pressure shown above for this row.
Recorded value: 10 bar
